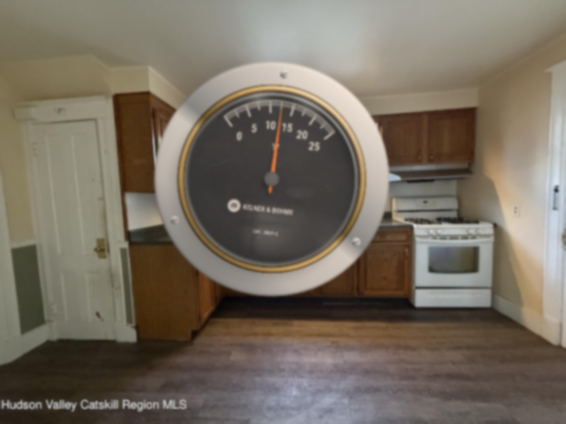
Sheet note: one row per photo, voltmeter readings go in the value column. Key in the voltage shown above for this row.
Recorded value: 12.5 V
